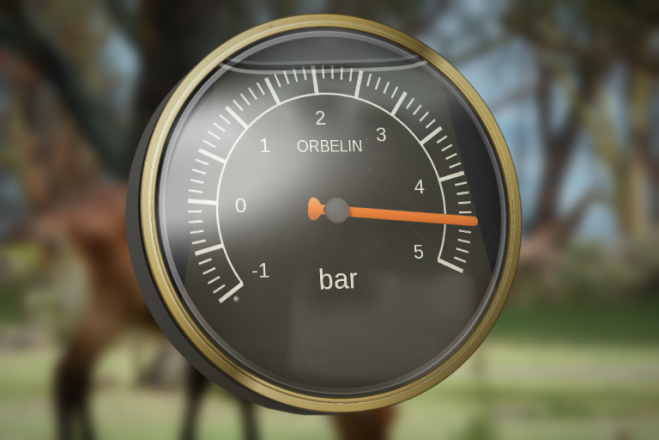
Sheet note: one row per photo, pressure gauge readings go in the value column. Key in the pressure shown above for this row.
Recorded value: 4.5 bar
